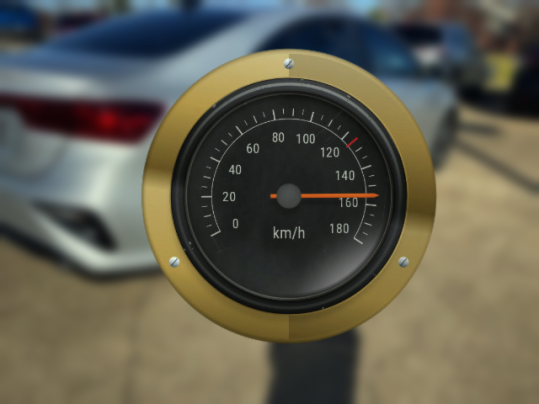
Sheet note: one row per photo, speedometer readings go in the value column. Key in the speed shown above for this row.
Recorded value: 155 km/h
